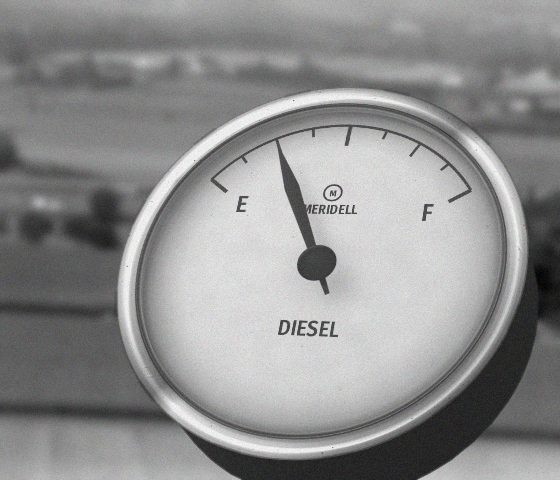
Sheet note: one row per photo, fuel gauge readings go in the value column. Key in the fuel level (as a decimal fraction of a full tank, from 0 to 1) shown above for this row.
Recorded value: 0.25
